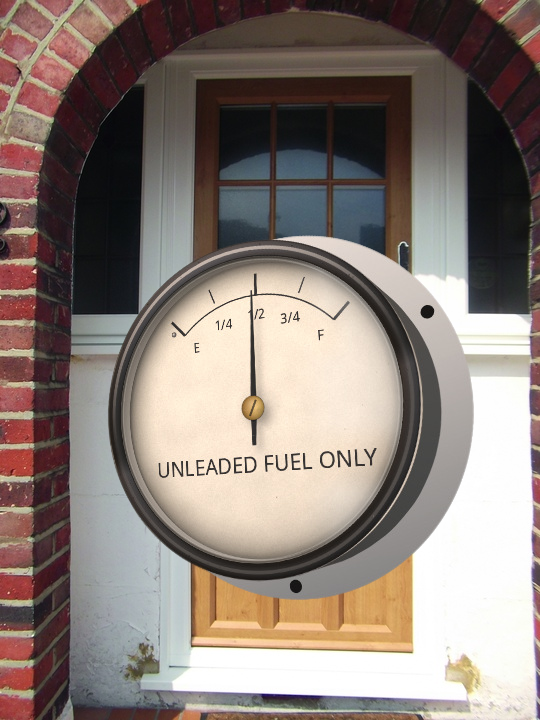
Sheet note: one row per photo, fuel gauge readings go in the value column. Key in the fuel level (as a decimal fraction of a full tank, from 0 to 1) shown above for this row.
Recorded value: 0.5
